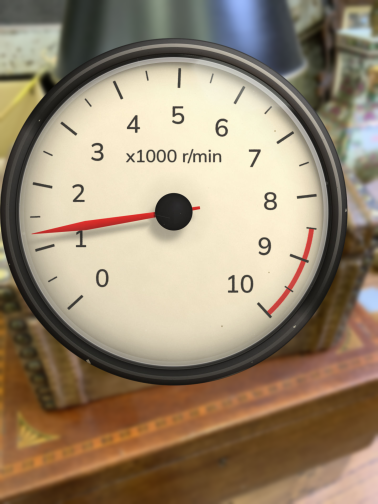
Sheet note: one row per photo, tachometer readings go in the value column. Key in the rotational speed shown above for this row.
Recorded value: 1250 rpm
